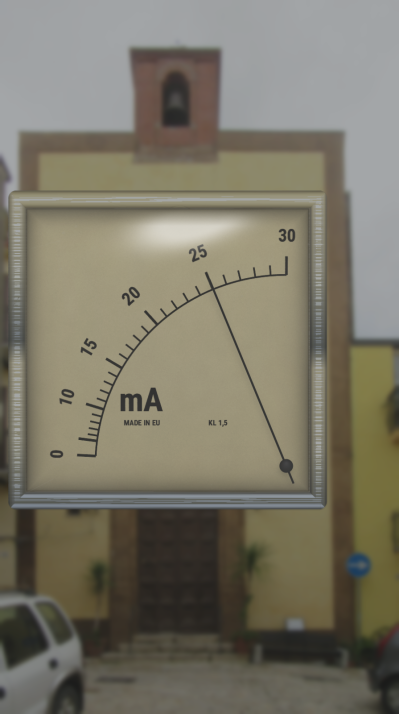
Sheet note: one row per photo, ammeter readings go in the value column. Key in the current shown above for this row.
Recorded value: 25 mA
